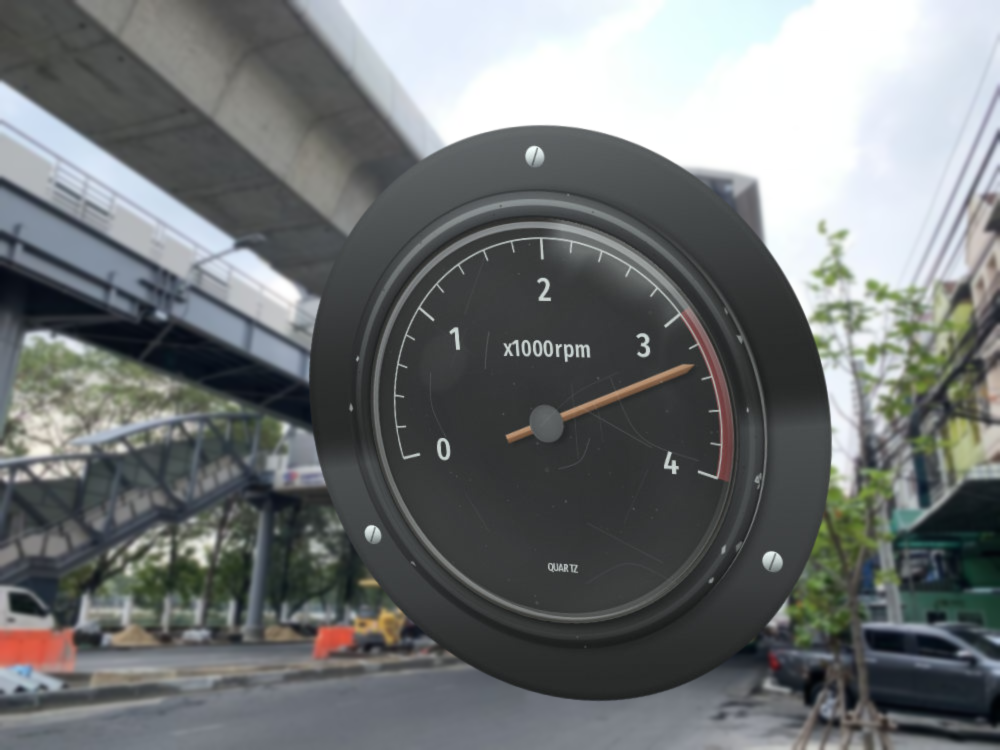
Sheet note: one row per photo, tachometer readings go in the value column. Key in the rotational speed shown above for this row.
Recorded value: 3300 rpm
